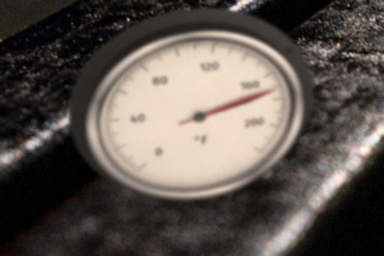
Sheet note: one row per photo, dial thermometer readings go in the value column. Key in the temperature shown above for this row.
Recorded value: 170 °F
